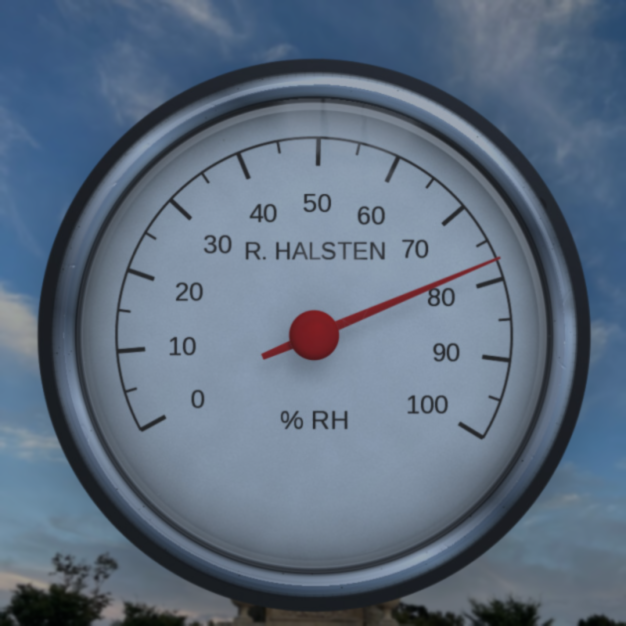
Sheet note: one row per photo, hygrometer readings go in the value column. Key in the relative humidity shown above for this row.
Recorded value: 77.5 %
